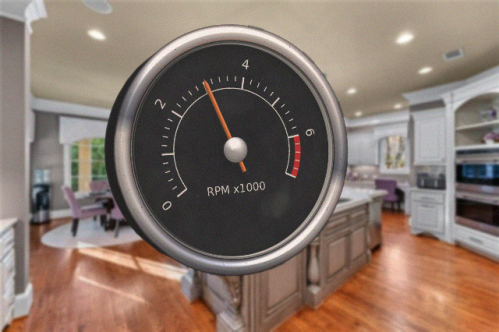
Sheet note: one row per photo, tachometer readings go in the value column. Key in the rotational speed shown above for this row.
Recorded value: 3000 rpm
